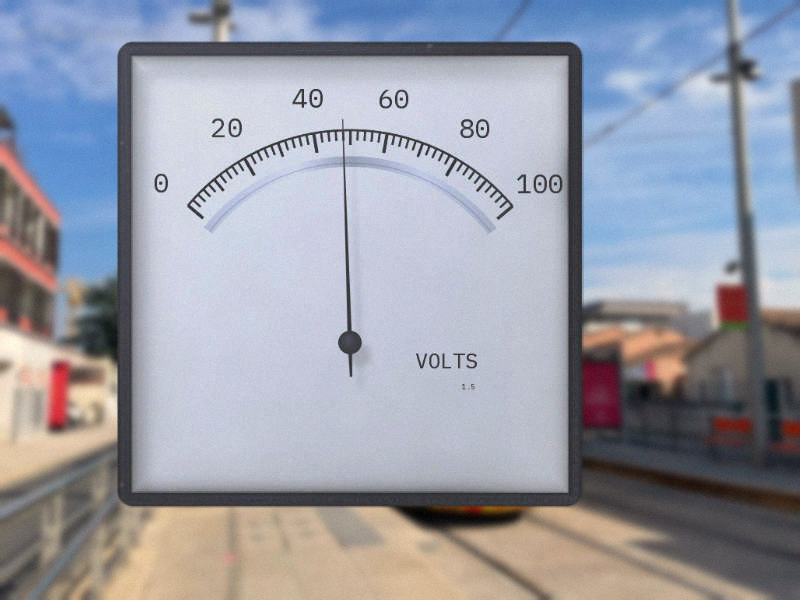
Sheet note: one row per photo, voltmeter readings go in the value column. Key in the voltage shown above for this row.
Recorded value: 48 V
